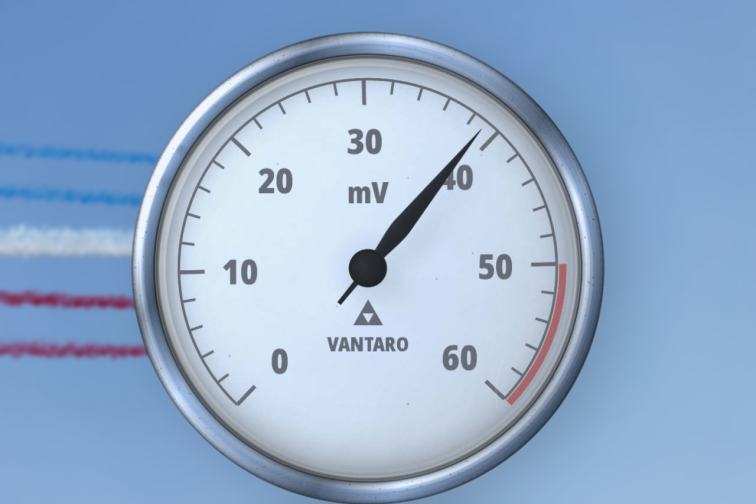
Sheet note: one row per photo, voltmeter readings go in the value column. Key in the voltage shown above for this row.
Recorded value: 39 mV
